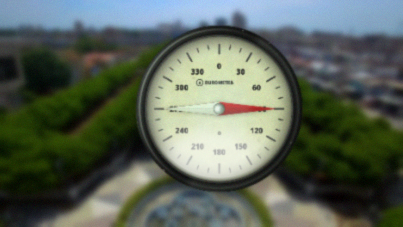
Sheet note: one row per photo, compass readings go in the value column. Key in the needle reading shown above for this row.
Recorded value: 90 °
